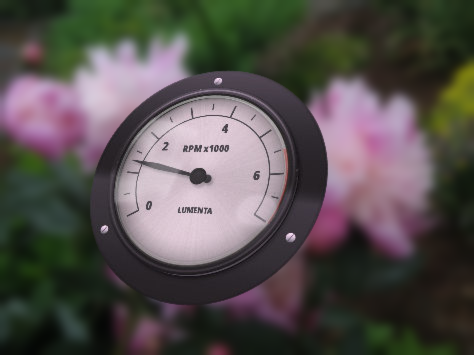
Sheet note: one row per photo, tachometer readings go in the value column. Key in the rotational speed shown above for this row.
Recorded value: 1250 rpm
